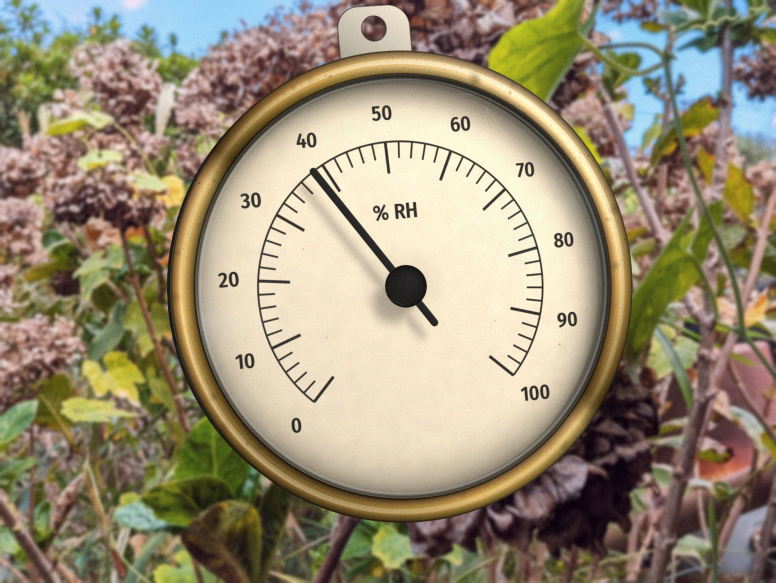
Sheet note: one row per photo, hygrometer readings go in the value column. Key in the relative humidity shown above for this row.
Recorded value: 38 %
